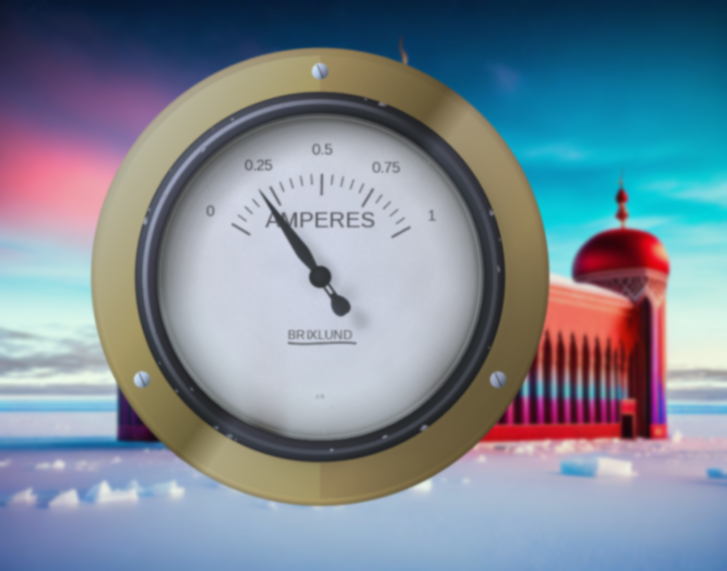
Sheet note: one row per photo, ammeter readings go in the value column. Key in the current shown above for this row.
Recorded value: 0.2 A
